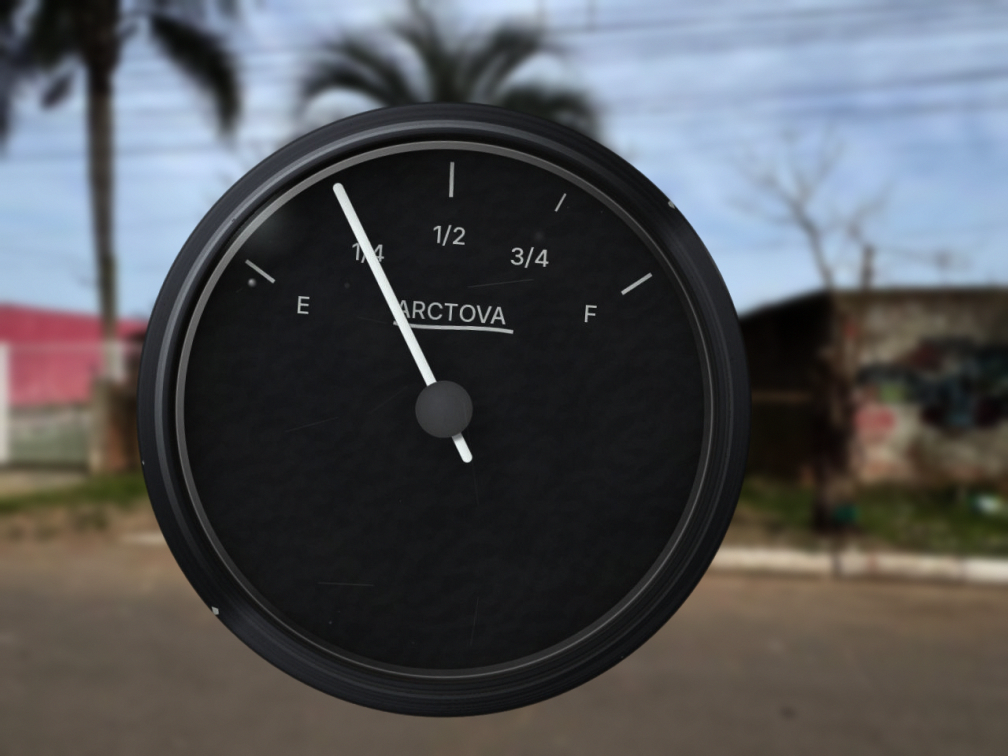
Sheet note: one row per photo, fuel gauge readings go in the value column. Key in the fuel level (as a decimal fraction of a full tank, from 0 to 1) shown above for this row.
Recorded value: 0.25
